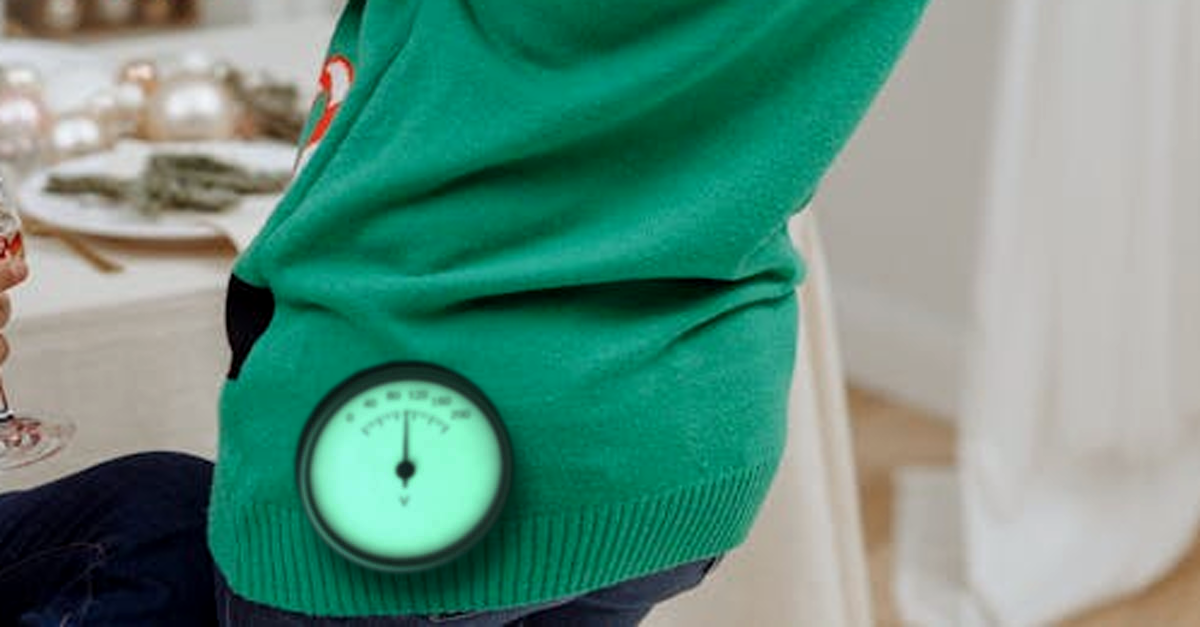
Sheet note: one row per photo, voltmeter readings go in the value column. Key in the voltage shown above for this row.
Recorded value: 100 V
